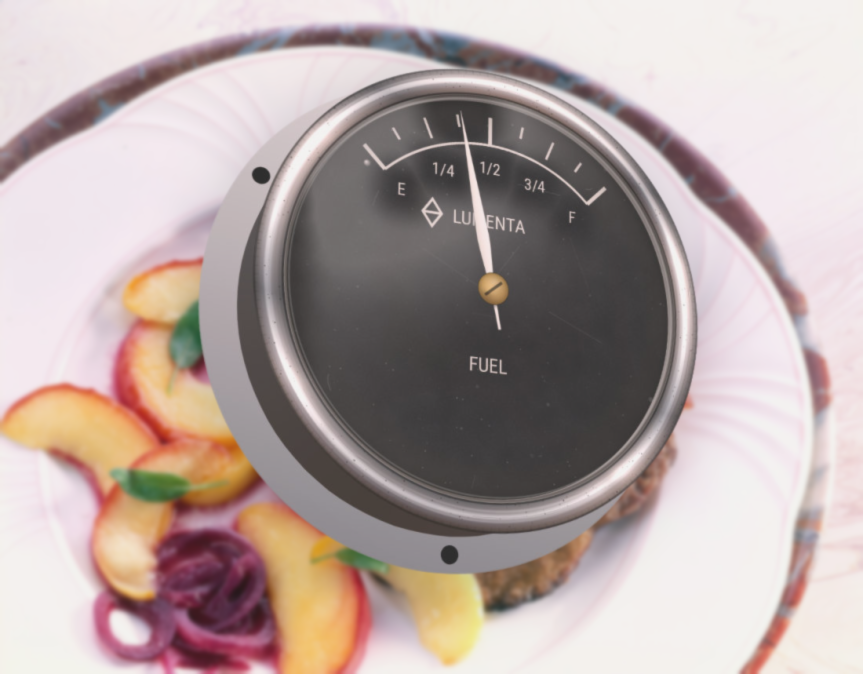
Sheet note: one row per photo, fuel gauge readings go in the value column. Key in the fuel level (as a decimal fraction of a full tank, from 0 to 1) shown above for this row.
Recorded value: 0.375
